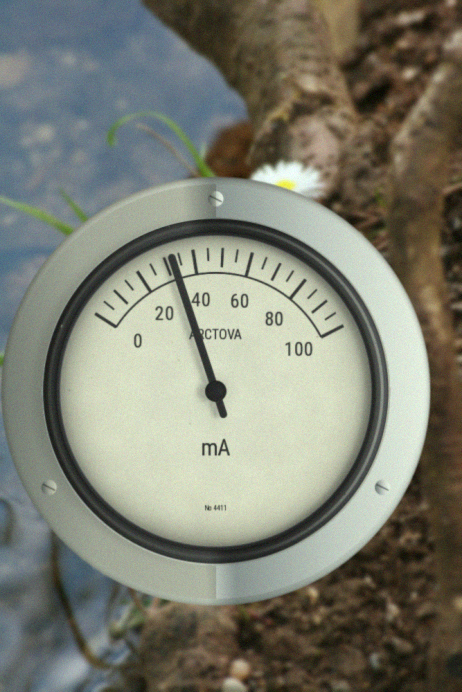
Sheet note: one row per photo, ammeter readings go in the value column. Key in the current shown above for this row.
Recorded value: 32.5 mA
